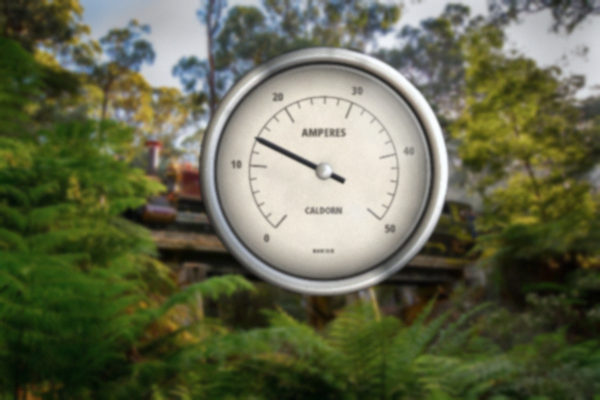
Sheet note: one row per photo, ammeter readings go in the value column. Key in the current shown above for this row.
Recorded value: 14 A
